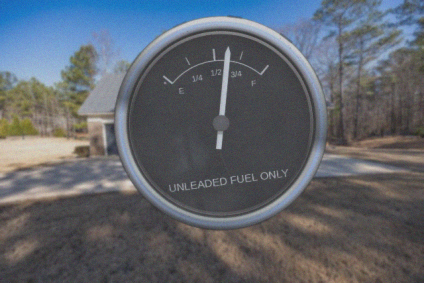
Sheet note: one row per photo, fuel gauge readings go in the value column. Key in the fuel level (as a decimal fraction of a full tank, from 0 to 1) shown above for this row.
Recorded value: 0.625
